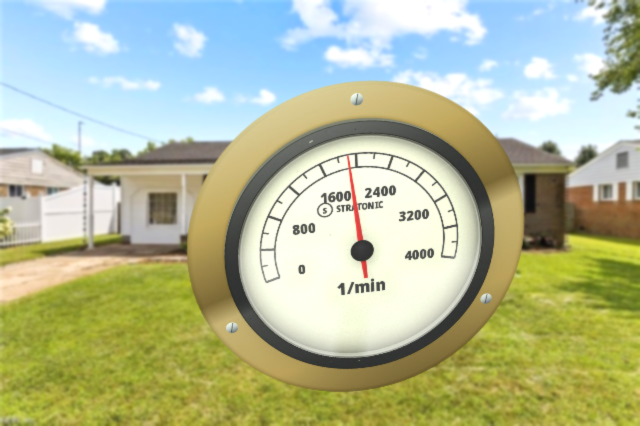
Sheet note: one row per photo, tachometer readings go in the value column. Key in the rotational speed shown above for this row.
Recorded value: 1900 rpm
